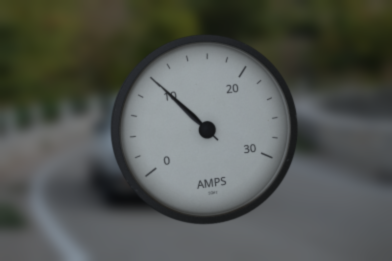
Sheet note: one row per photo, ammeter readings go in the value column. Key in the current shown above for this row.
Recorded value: 10 A
